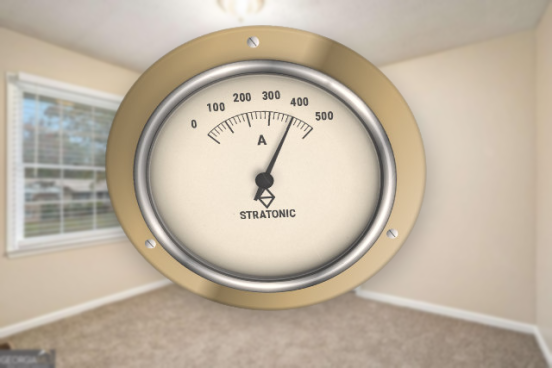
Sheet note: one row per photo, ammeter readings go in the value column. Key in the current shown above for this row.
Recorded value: 400 A
